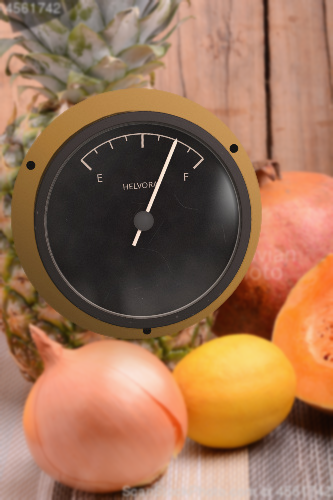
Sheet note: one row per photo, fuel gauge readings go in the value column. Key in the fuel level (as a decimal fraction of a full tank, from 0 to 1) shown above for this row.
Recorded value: 0.75
